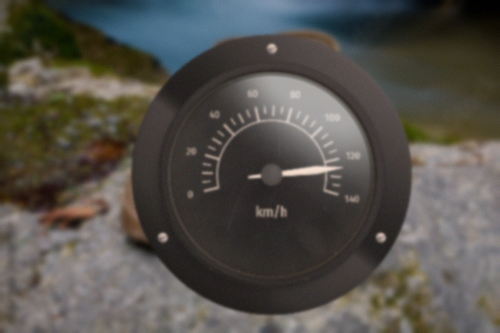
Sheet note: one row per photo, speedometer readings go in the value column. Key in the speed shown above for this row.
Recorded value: 125 km/h
